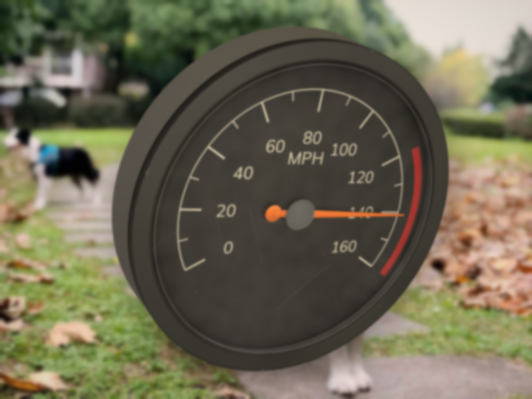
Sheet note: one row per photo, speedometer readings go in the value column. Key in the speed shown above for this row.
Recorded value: 140 mph
